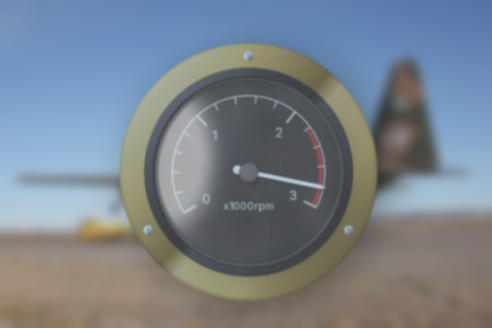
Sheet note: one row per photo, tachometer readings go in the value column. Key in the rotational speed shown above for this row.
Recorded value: 2800 rpm
